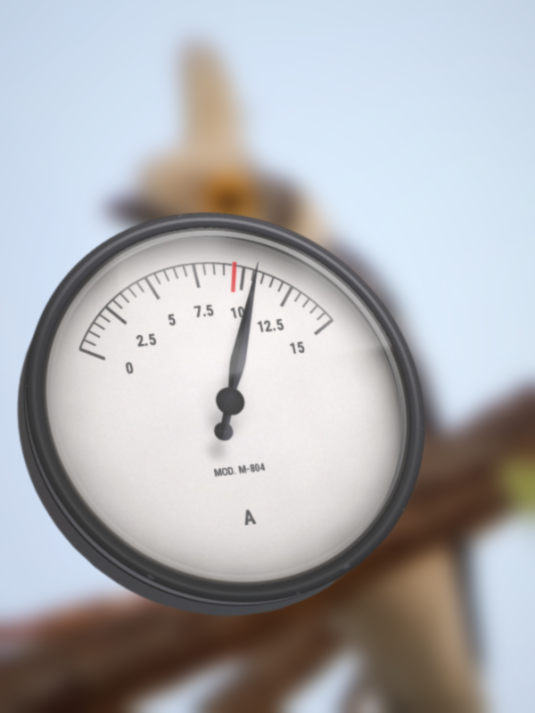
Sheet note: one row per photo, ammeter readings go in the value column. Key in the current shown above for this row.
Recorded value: 10.5 A
